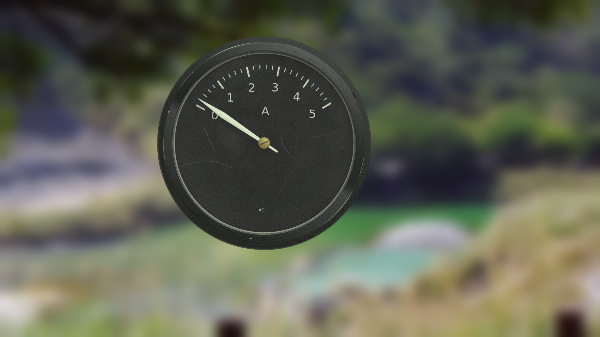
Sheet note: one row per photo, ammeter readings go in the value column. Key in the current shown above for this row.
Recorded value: 0.2 A
